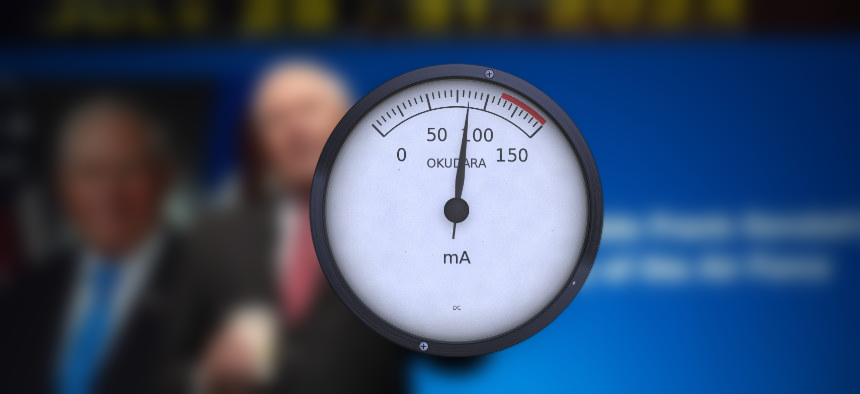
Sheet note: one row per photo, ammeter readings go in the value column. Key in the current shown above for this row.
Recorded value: 85 mA
